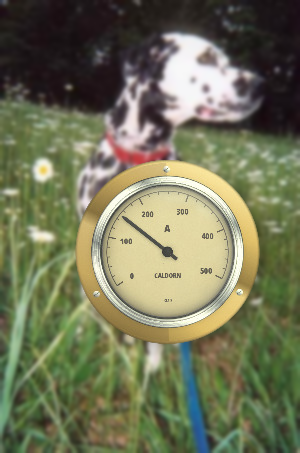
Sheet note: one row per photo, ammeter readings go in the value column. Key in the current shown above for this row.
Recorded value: 150 A
